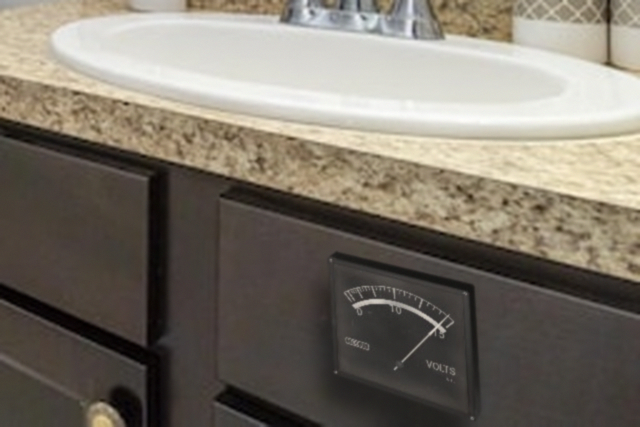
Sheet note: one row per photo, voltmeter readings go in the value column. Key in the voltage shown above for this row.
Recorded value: 14.5 V
